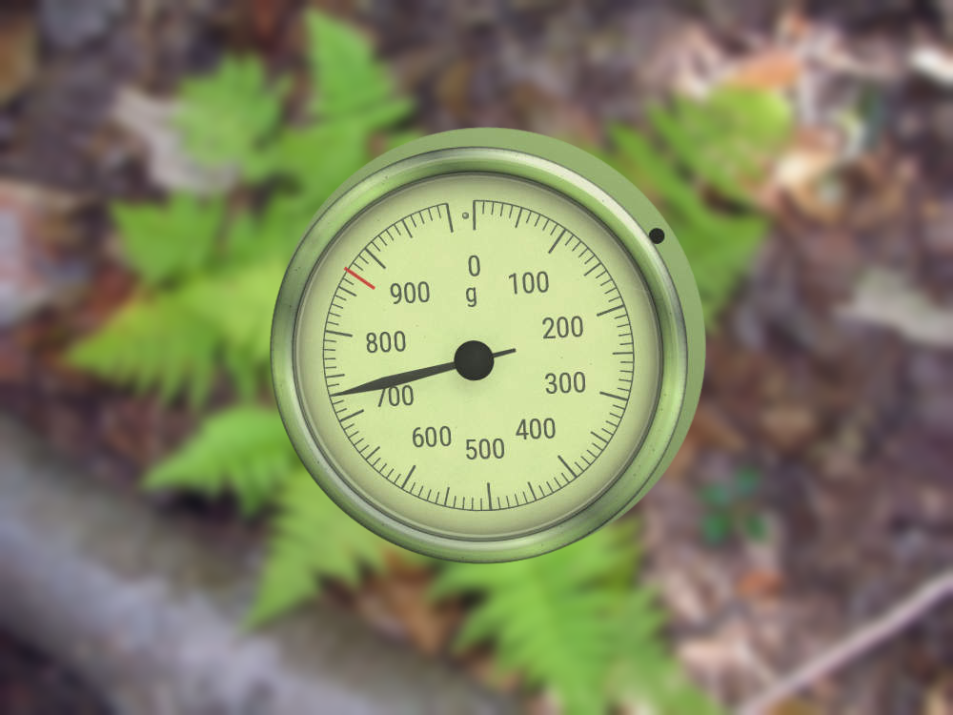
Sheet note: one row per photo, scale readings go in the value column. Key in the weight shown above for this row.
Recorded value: 730 g
